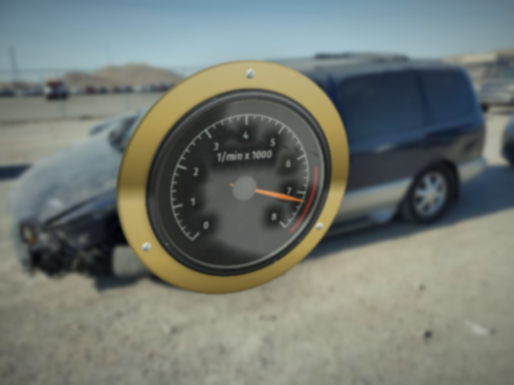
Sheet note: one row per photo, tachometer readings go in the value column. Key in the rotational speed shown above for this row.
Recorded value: 7200 rpm
